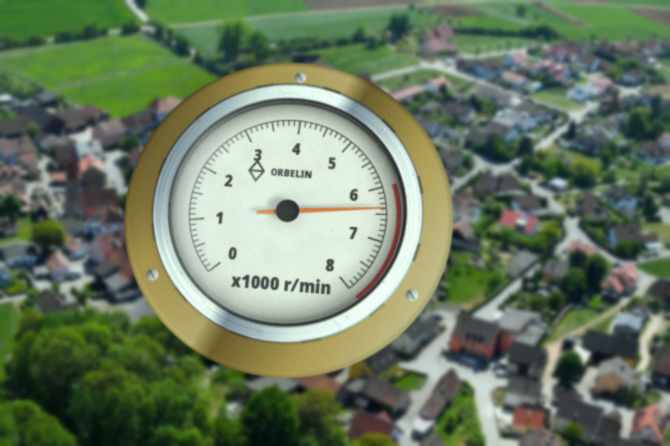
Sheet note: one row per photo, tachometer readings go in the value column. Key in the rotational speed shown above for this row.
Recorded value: 6400 rpm
